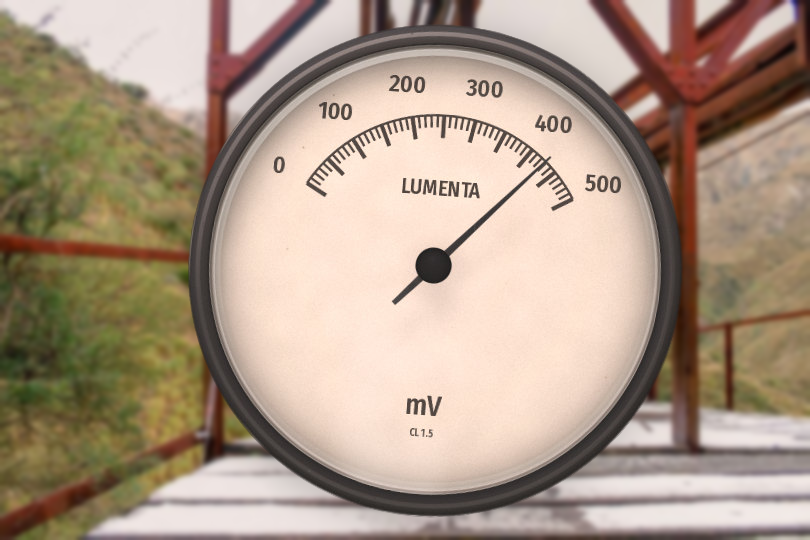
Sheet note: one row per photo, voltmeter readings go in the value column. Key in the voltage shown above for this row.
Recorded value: 430 mV
